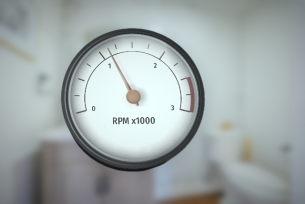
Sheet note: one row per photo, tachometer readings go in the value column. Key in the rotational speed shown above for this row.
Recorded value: 1125 rpm
